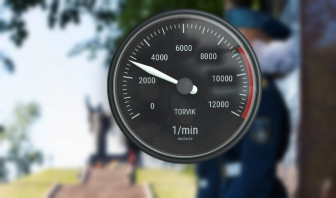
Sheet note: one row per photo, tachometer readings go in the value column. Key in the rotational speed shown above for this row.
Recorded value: 2800 rpm
